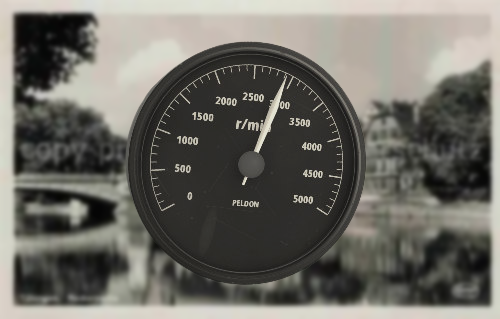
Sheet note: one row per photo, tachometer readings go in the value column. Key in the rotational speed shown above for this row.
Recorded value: 2900 rpm
